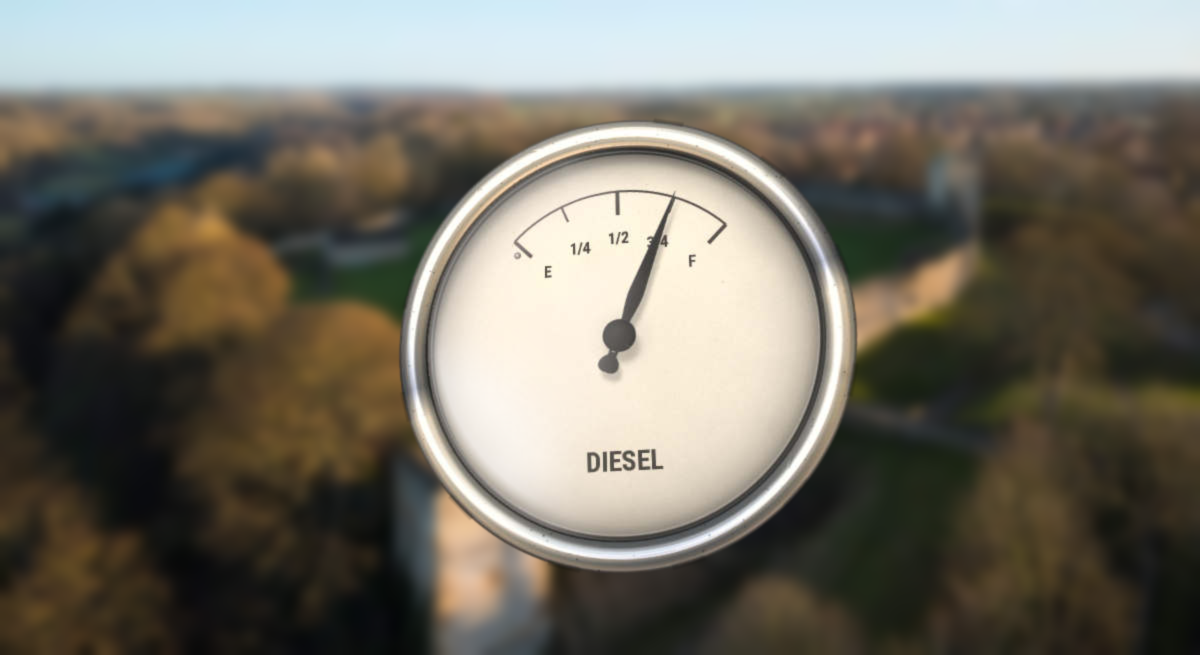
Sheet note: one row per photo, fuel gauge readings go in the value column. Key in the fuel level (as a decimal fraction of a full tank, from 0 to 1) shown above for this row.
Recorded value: 0.75
